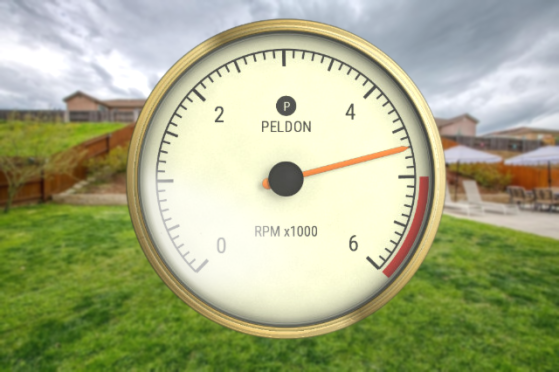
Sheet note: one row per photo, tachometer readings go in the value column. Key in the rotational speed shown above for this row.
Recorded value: 4700 rpm
